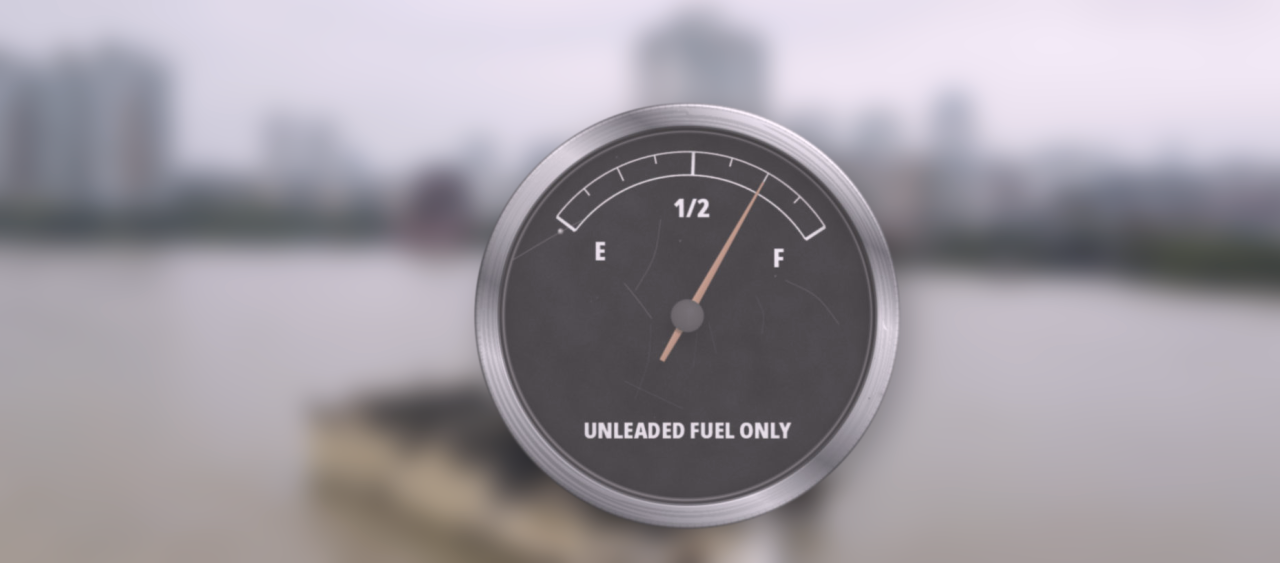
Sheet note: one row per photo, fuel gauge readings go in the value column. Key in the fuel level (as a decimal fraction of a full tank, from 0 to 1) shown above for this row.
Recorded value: 0.75
